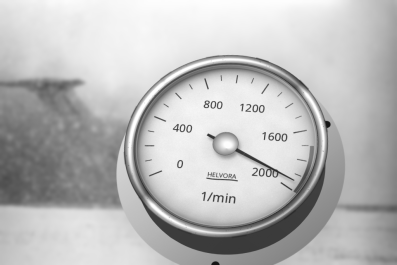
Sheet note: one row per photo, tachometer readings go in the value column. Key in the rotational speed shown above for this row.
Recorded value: 1950 rpm
